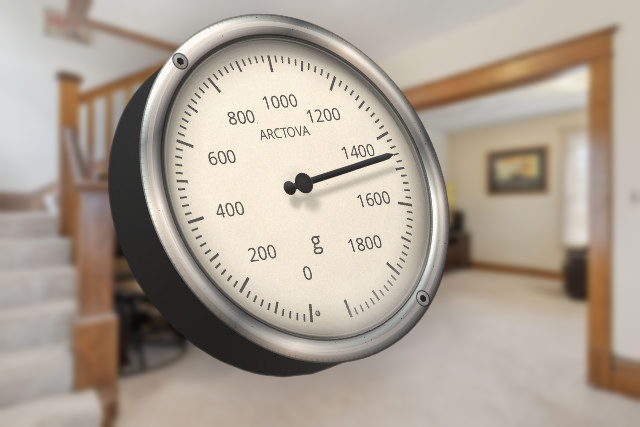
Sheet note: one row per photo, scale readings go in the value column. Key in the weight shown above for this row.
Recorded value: 1460 g
